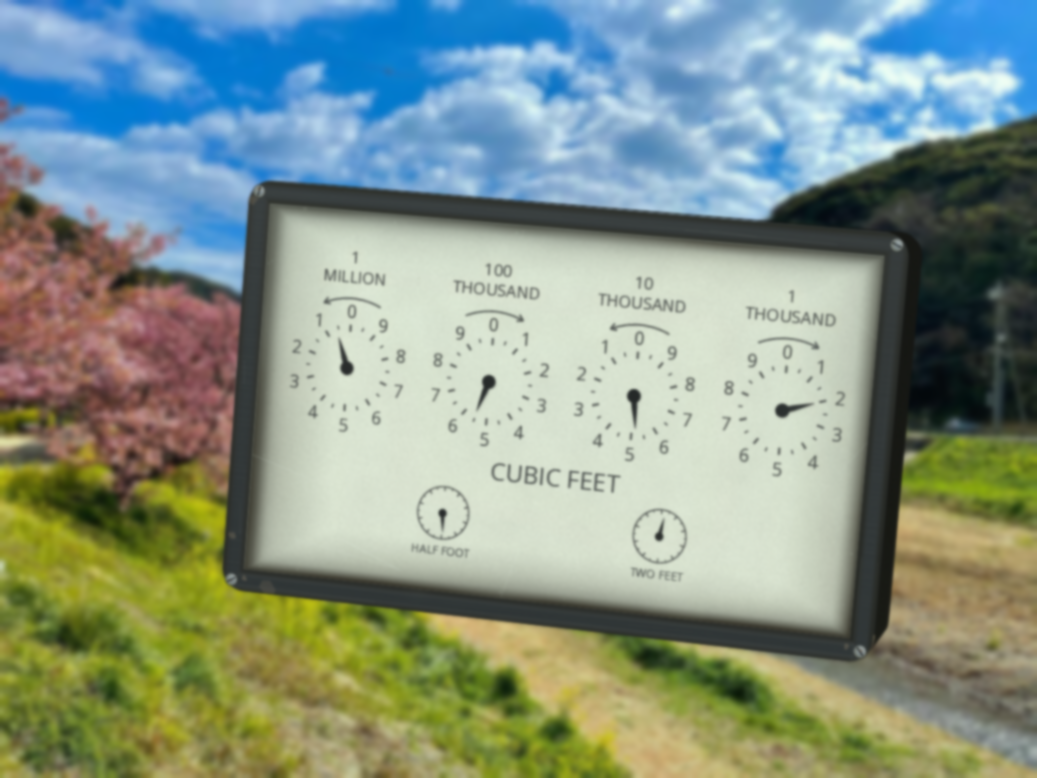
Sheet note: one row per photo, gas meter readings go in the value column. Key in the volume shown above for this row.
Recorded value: 55200 ft³
